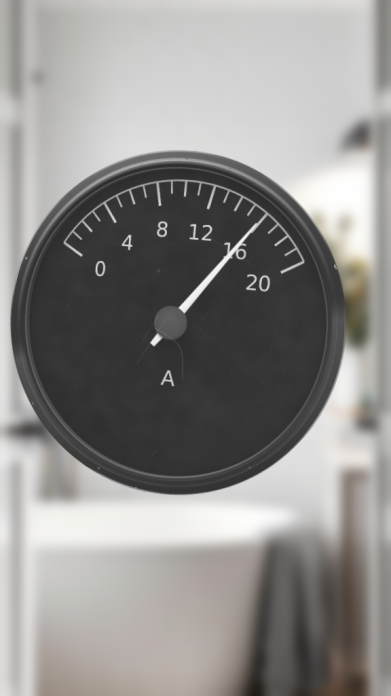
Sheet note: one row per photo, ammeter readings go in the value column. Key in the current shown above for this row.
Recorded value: 16 A
